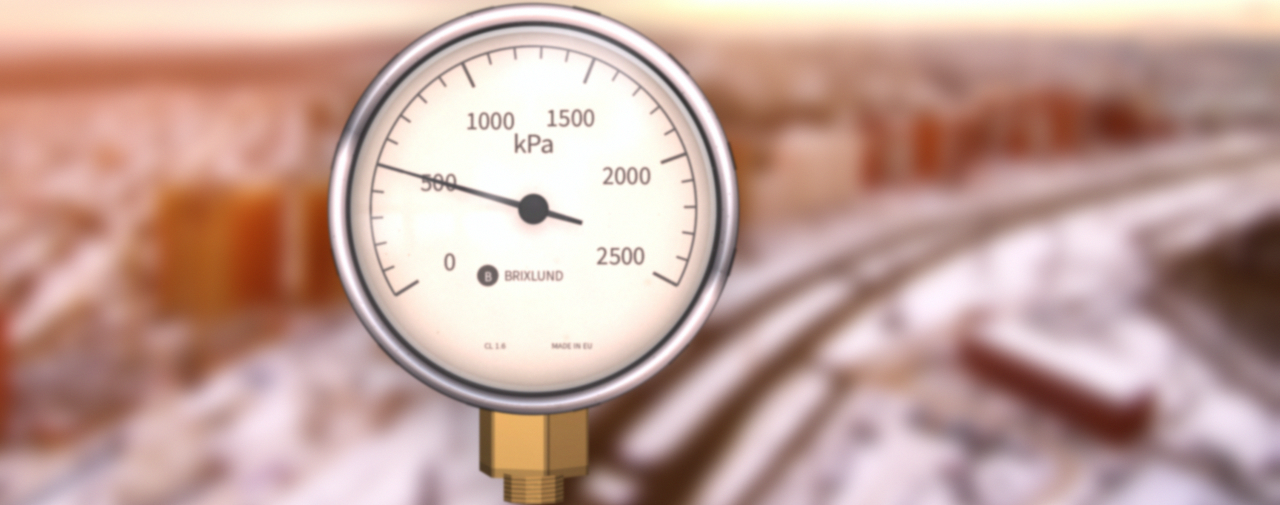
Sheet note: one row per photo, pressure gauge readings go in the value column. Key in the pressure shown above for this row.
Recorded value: 500 kPa
